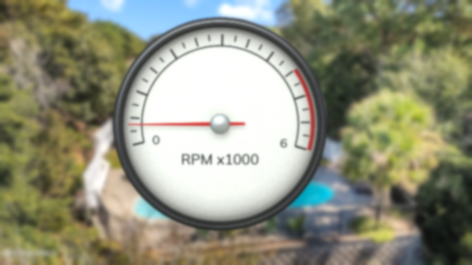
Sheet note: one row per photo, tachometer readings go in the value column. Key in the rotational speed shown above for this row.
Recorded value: 375 rpm
